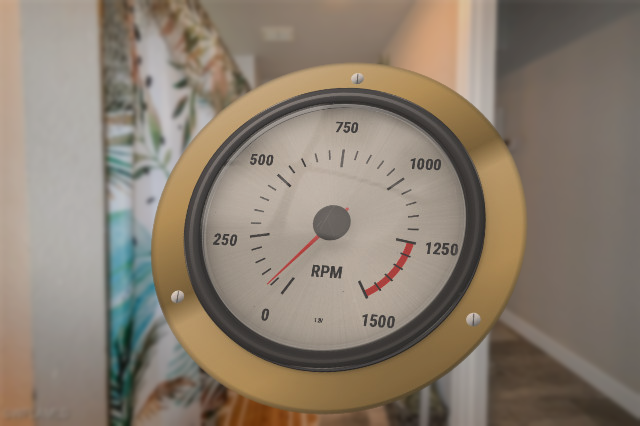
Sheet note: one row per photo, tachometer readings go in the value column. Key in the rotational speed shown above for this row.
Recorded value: 50 rpm
